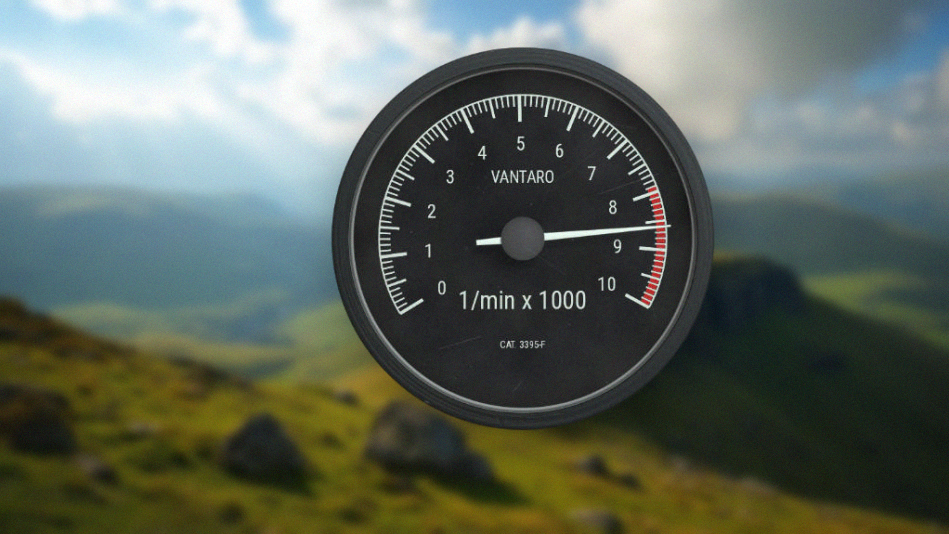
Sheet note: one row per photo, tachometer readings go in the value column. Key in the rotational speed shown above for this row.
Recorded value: 8600 rpm
